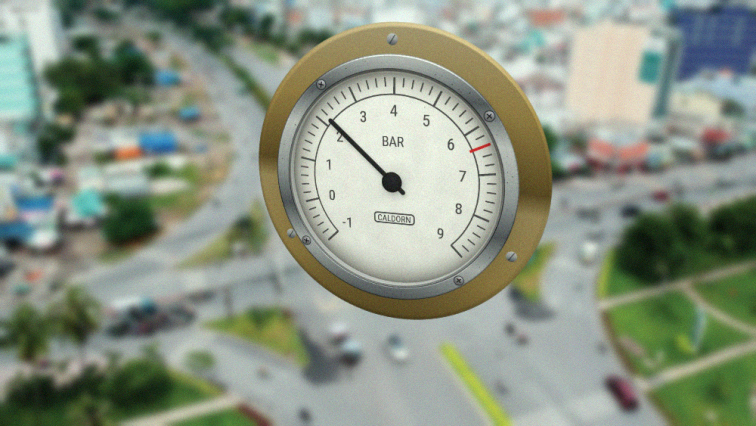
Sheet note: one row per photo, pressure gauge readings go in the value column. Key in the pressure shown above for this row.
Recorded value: 2.2 bar
